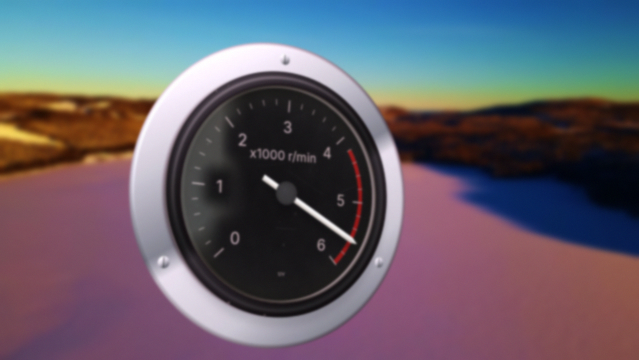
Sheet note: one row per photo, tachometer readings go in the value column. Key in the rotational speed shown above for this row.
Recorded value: 5600 rpm
